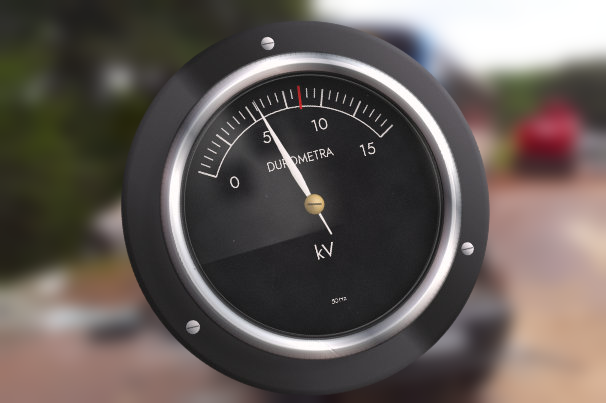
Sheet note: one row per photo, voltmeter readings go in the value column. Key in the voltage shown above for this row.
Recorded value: 5.5 kV
